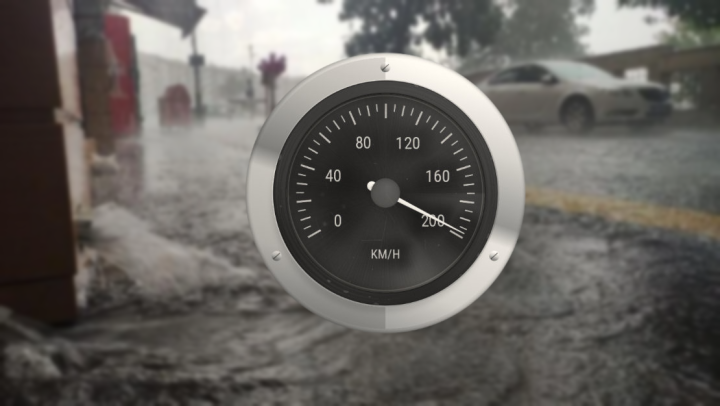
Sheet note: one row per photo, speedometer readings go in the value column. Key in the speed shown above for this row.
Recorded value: 197.5 km/h
